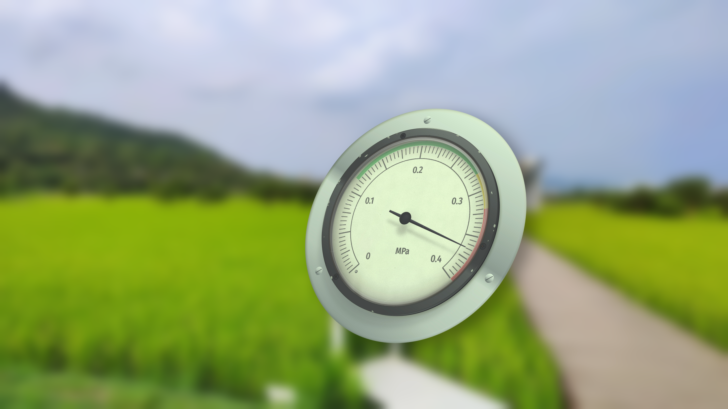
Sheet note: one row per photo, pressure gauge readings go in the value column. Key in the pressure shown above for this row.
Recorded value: 0.365 MPa
